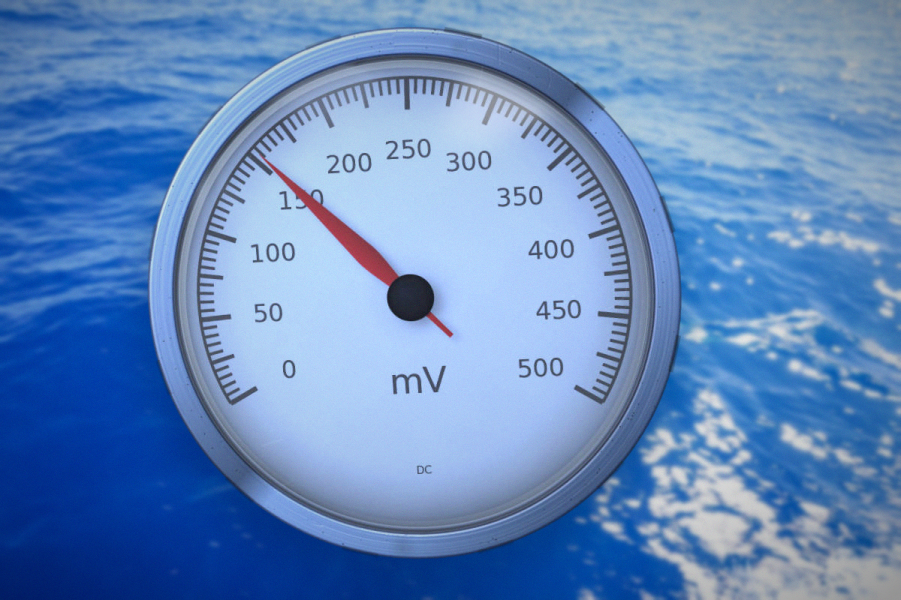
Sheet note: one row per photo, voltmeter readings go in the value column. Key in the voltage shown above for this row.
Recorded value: 155 mV
